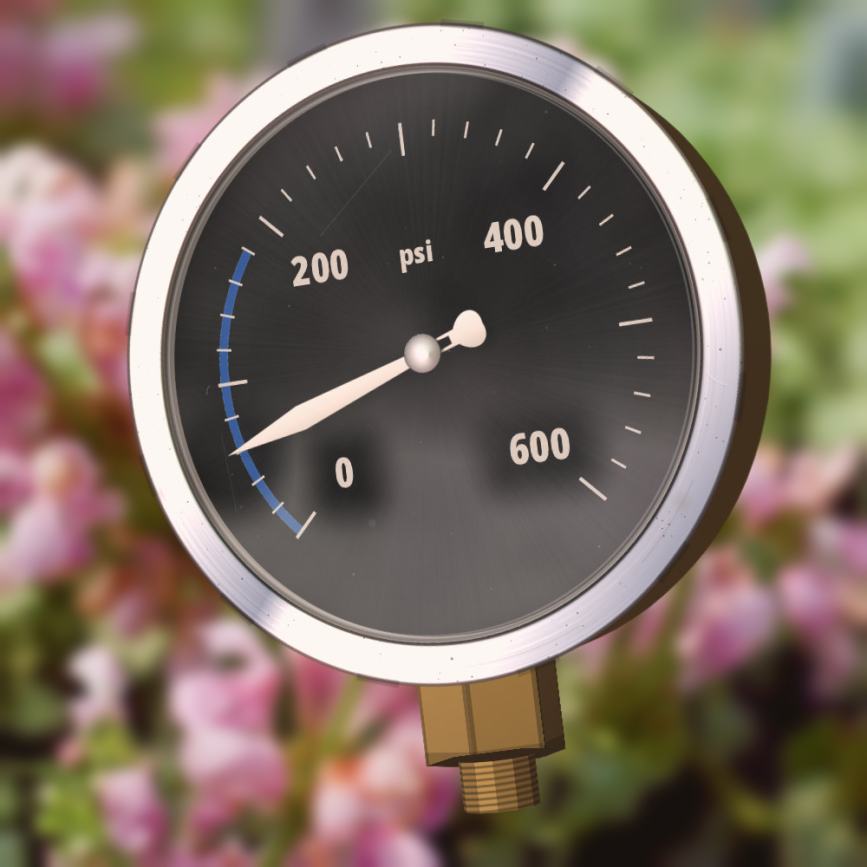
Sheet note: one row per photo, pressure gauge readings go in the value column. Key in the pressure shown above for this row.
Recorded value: 60 psi
